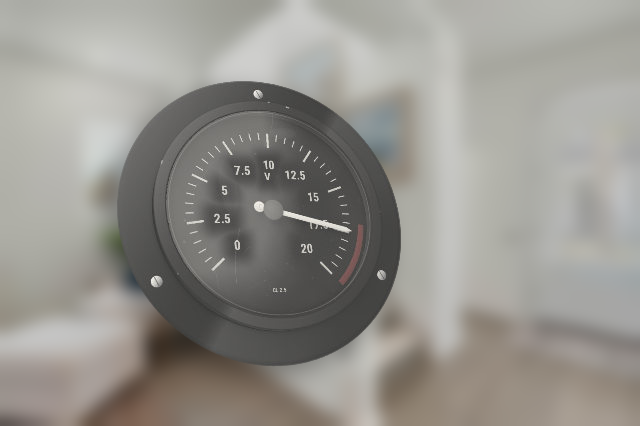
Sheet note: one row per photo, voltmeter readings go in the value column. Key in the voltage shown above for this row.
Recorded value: 17.5 V
